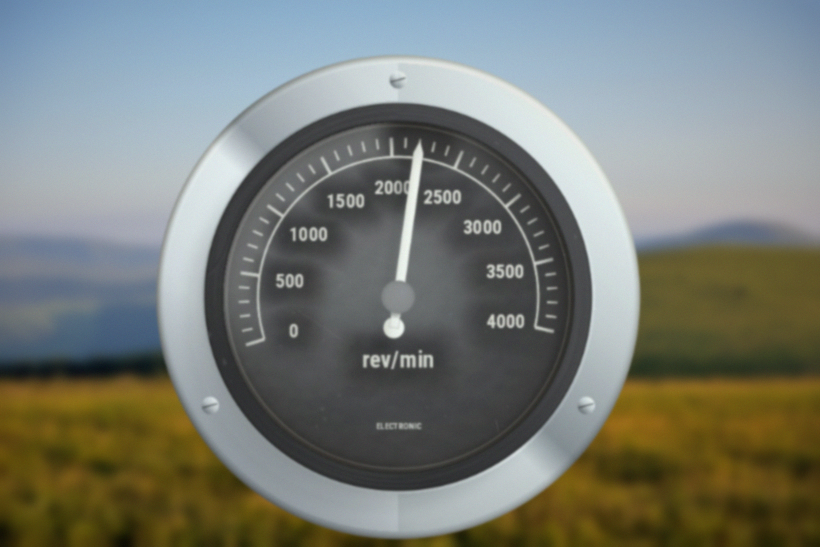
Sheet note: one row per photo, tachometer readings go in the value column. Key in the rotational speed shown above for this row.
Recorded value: 2200 rpm
